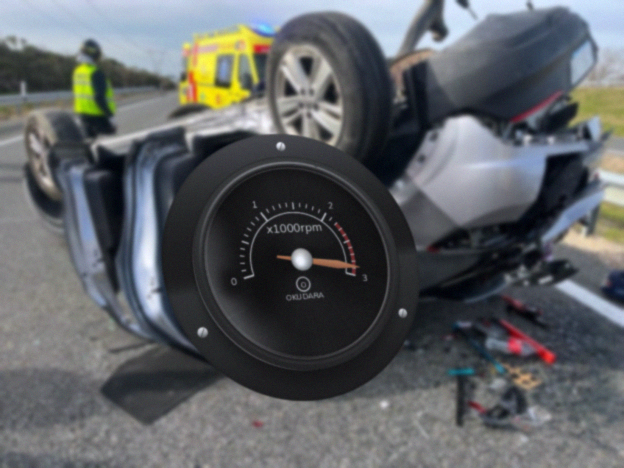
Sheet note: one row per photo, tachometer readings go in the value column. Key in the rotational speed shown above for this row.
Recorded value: 2900 rpm
